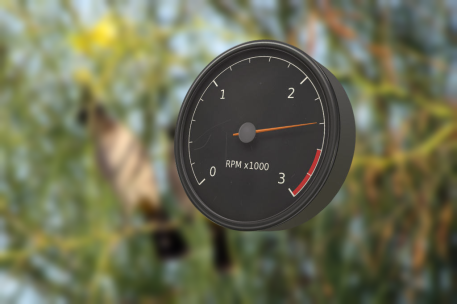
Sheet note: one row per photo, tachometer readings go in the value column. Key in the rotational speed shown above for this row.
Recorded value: 2400 rpm
